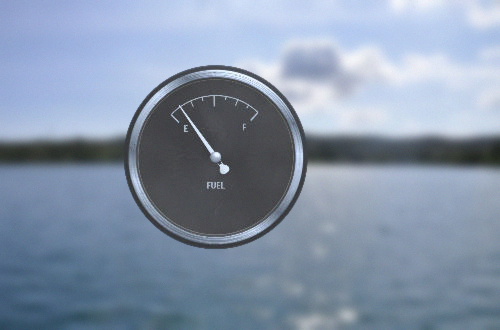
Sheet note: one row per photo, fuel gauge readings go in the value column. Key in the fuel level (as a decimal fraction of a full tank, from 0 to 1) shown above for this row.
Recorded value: 0.125
